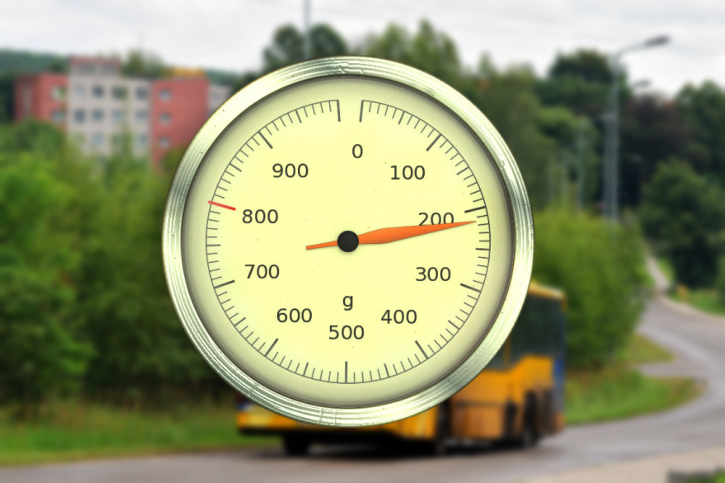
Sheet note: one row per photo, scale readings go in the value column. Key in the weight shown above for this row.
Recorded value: 215 g
